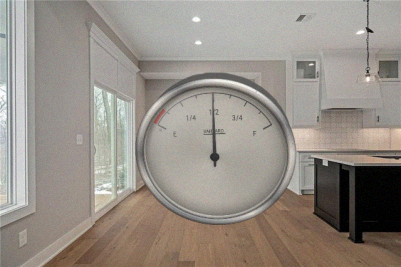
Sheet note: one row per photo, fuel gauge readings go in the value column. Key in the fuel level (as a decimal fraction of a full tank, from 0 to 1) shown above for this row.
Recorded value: 0.5
